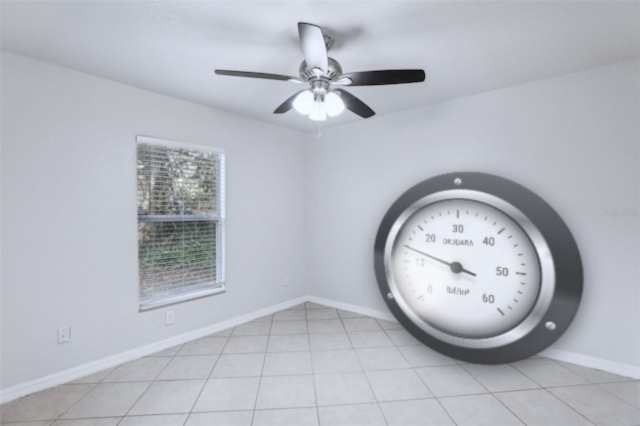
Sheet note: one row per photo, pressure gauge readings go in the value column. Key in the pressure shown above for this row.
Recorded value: 14 psi
